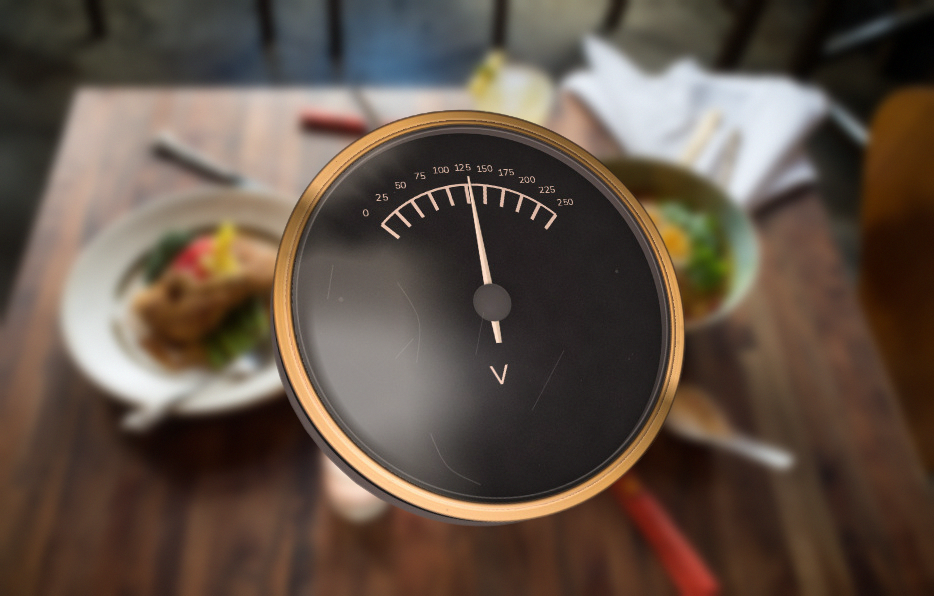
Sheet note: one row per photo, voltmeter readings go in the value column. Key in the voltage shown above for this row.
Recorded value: 125 V
